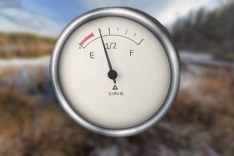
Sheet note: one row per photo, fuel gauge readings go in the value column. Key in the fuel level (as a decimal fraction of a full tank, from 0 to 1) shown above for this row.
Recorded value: 0.375
